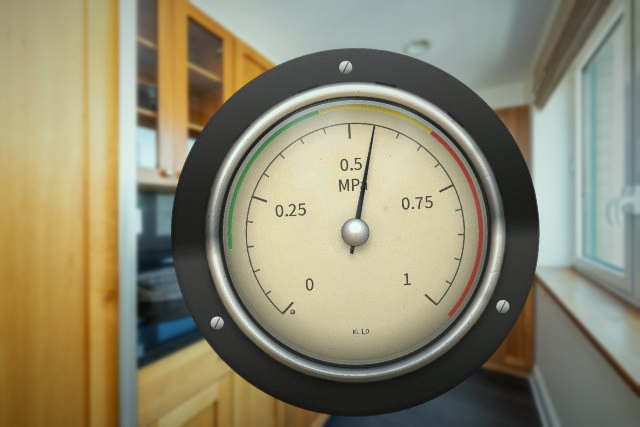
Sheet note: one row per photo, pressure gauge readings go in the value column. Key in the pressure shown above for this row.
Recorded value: 0.55 MPa
